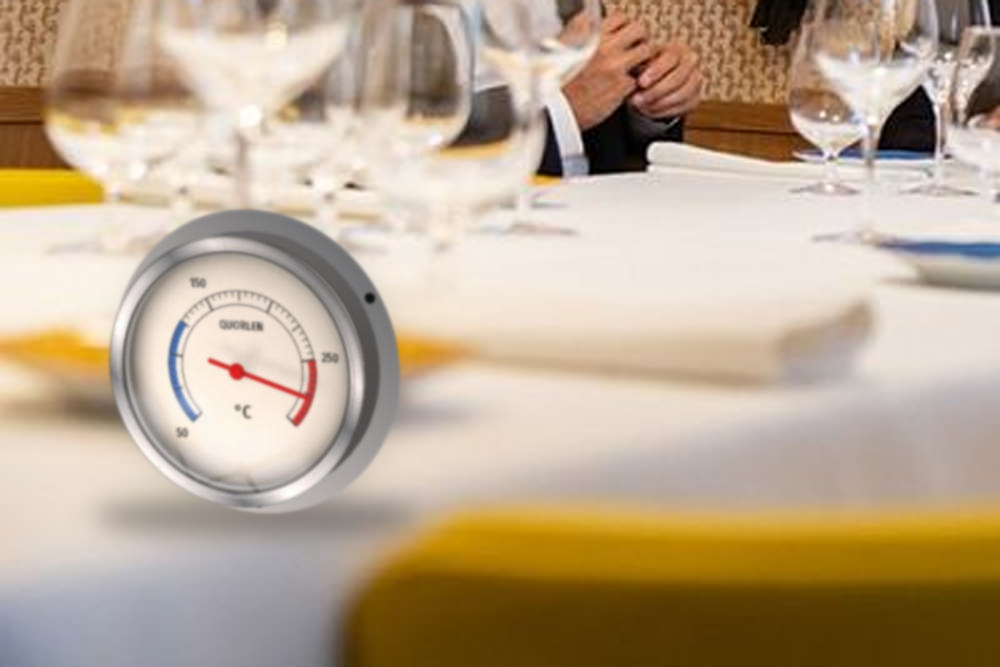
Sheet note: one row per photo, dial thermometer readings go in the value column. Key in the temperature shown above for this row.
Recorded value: 275 °C
